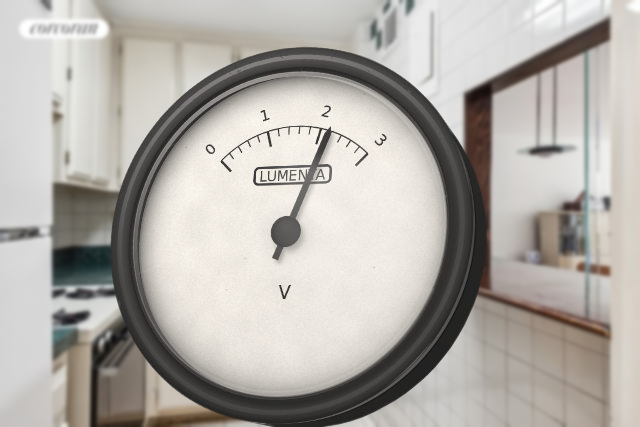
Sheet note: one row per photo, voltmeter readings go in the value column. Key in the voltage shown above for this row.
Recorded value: 2.2 V
